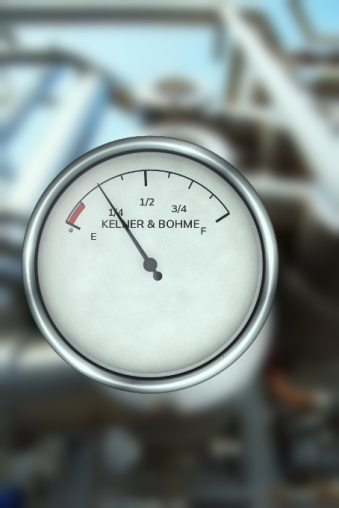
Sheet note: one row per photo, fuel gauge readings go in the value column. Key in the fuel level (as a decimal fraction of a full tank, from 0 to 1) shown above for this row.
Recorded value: 0.25
